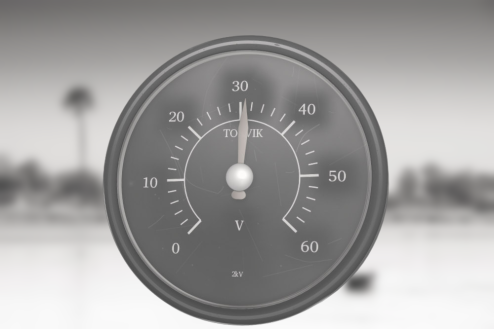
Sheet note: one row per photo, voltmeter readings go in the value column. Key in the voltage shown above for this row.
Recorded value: 31 V
